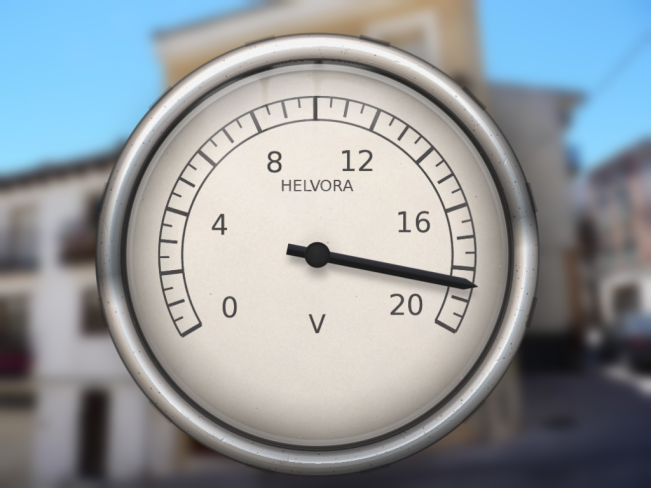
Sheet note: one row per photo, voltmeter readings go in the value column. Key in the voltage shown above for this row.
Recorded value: 18.5 V
